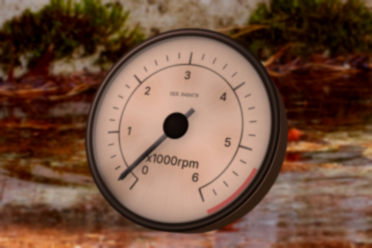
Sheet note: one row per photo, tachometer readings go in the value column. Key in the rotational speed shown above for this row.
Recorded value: 200 rpm
